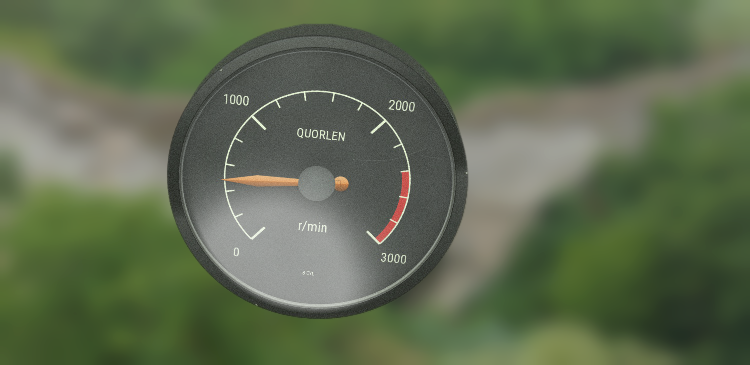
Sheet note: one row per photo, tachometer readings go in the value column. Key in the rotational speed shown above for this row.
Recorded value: 500 rpm
